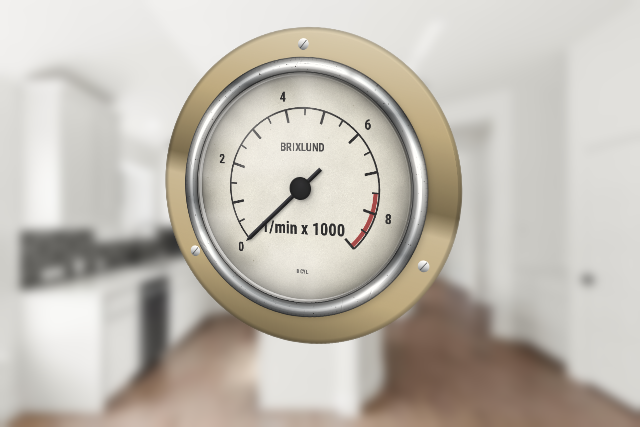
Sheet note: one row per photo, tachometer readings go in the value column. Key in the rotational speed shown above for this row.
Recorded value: 0 rpm
